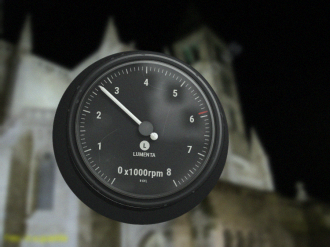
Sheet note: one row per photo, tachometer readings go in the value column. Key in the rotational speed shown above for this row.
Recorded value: 2700 rpm
